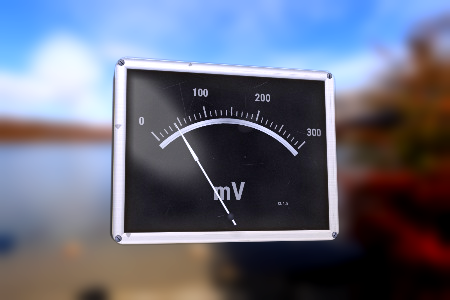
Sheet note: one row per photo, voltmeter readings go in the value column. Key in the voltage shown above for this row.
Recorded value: 40 mV
